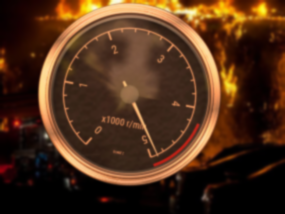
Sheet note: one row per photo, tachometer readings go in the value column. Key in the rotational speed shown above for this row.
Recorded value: 4900 rpm
